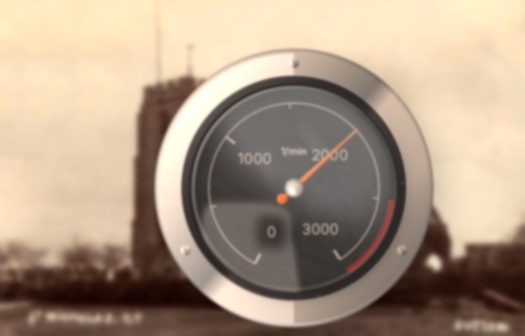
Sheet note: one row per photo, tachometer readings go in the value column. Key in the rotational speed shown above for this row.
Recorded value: 2000 rpm
